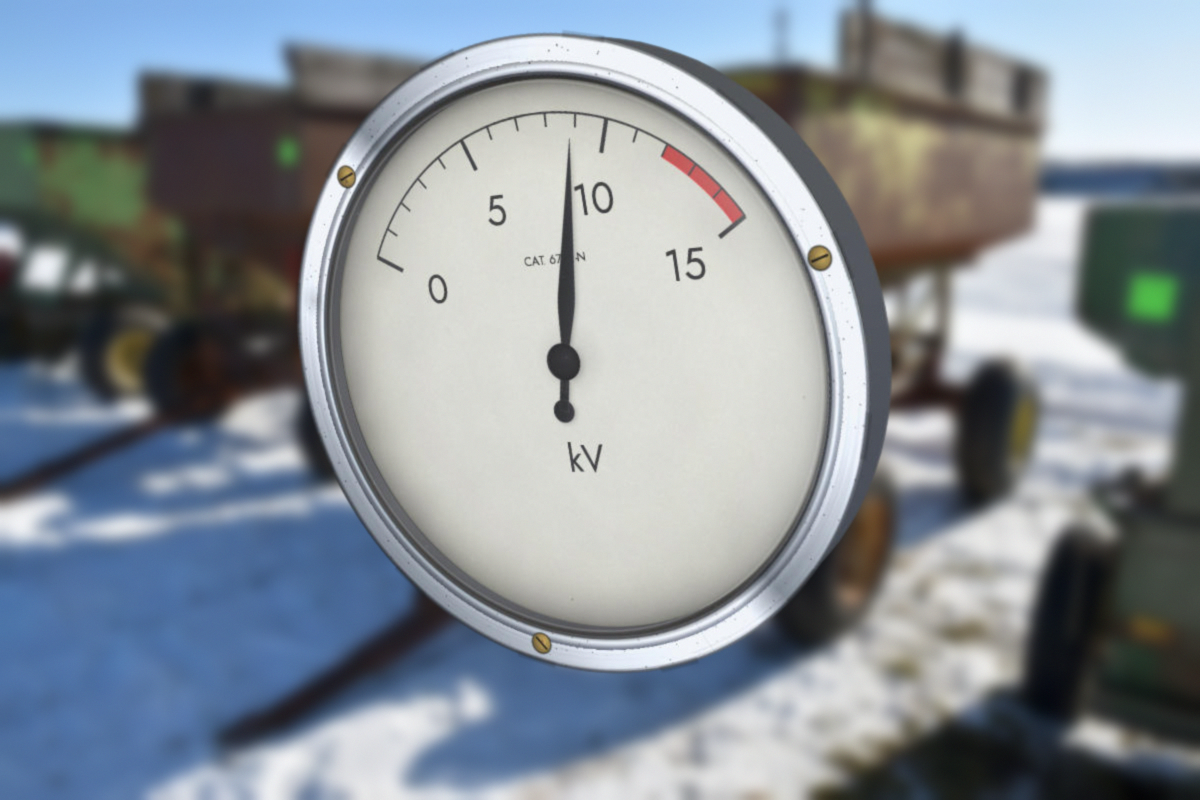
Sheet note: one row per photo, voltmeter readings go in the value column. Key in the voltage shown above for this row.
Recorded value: 9 kV
